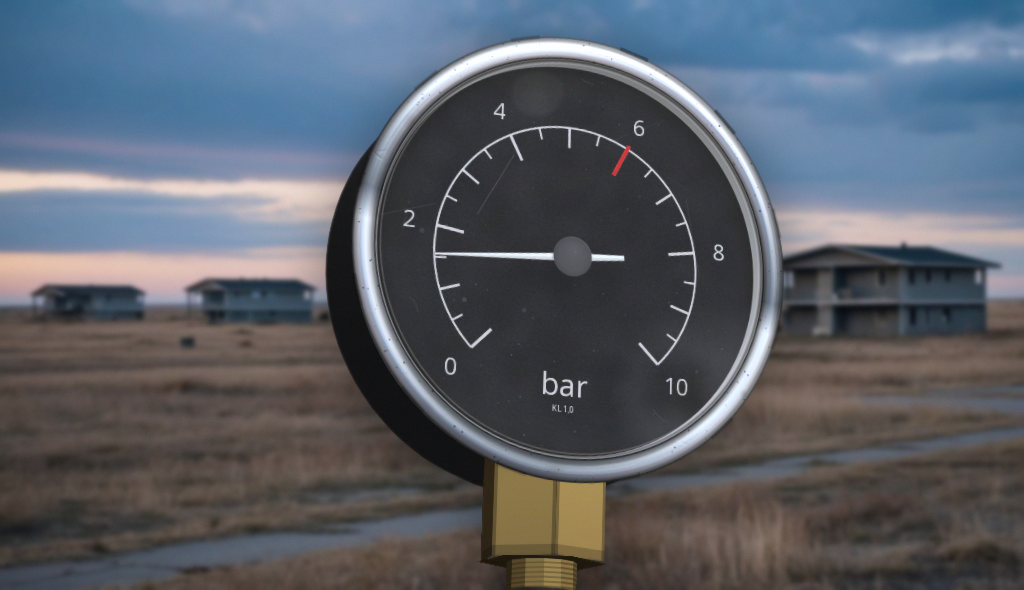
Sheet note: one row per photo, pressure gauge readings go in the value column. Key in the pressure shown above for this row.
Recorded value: 1.5 bar
